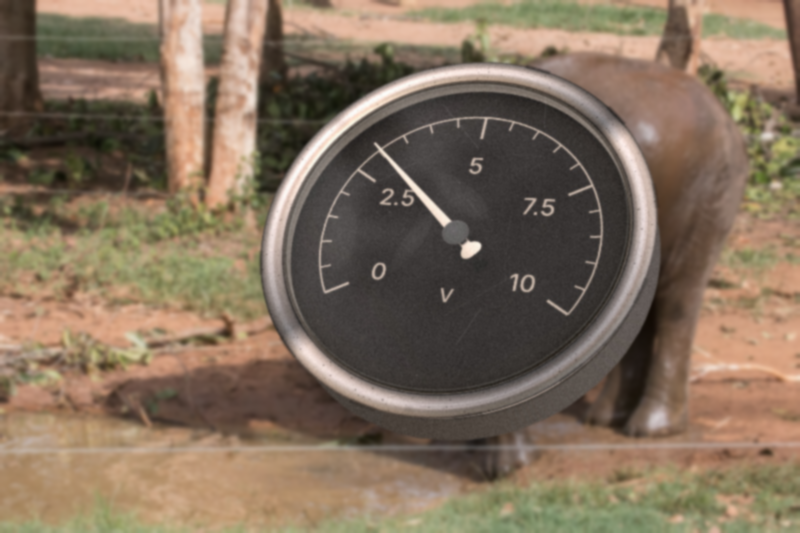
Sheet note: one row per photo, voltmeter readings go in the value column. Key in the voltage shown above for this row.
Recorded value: 3 V
